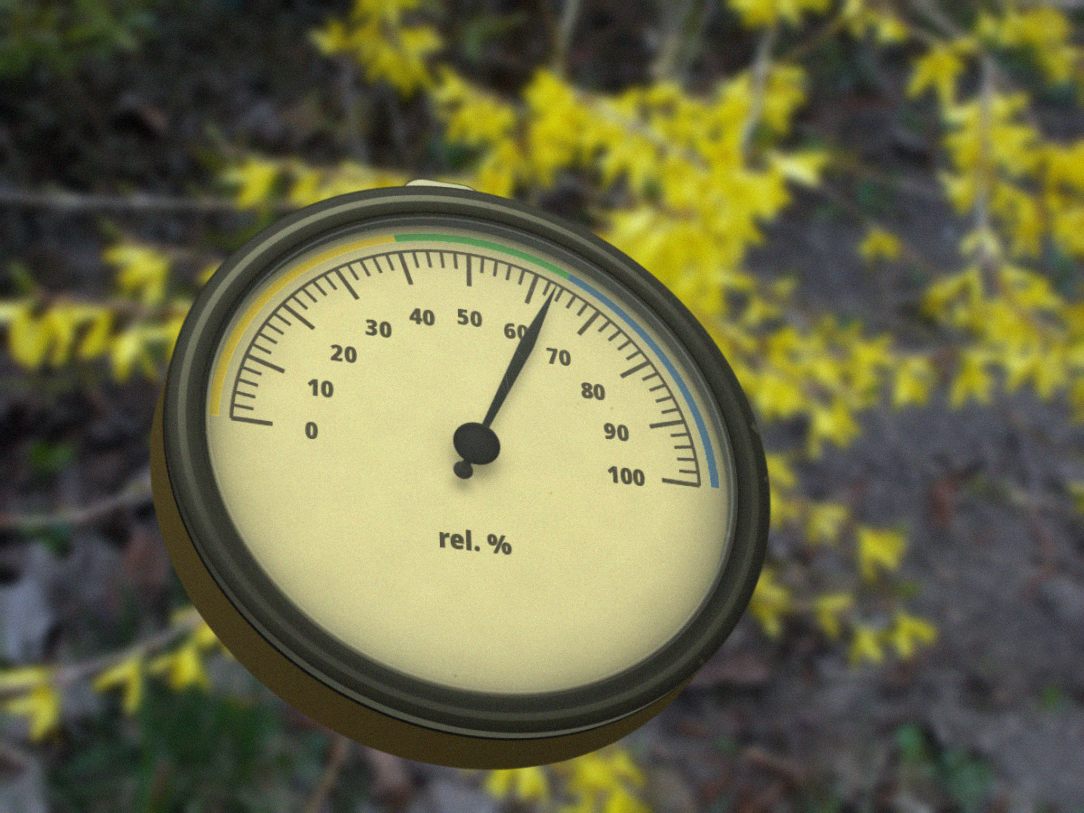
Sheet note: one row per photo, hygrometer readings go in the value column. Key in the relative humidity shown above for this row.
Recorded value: 63 %
